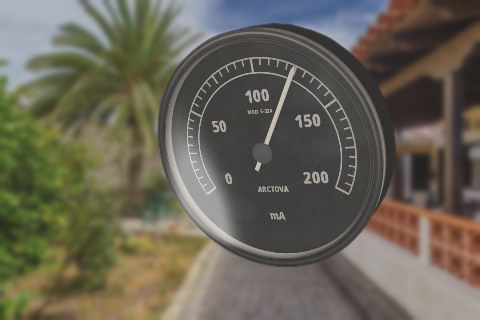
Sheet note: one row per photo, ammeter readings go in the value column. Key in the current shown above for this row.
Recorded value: 125 mA
